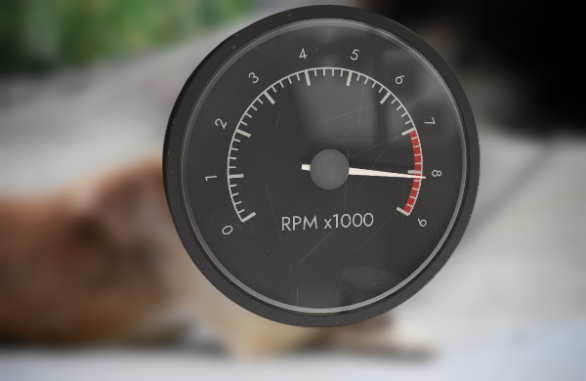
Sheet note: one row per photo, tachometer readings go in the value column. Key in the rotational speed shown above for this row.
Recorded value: 8100 rpm
